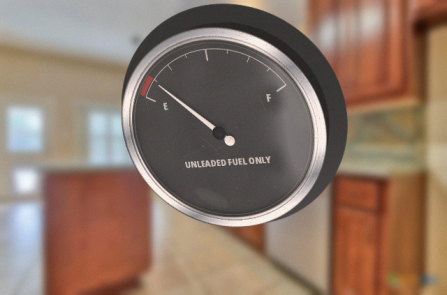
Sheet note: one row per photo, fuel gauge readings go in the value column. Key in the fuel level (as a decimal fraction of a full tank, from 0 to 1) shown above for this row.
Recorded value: 0.125
